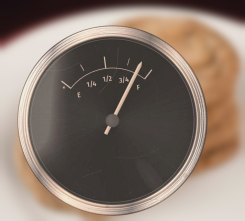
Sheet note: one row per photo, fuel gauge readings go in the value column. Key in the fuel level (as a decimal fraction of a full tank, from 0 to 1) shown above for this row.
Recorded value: 0.875
